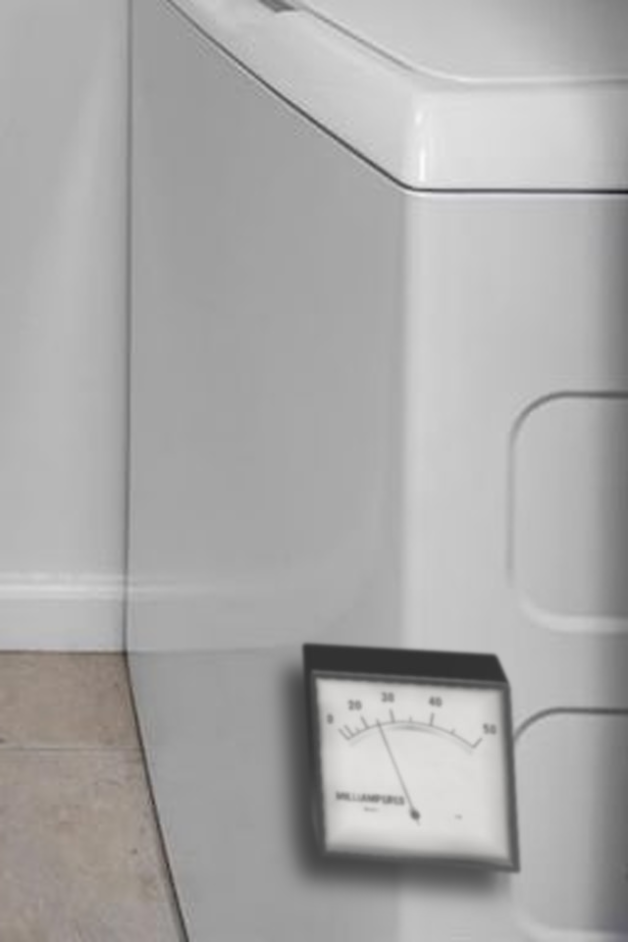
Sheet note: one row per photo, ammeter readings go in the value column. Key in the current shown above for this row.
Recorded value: 25 mA
